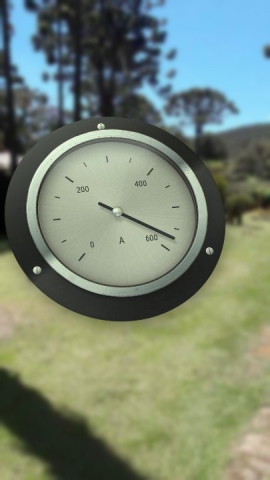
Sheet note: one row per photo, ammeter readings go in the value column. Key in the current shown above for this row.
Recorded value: 575 A
